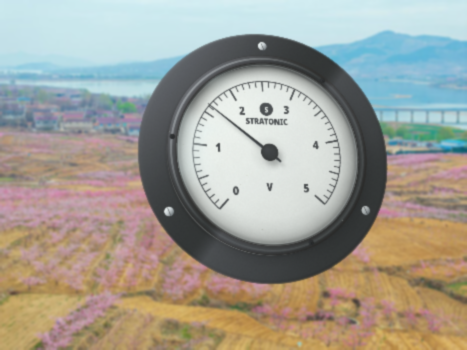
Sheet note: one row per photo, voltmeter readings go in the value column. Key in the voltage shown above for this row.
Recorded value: 1.6 V
